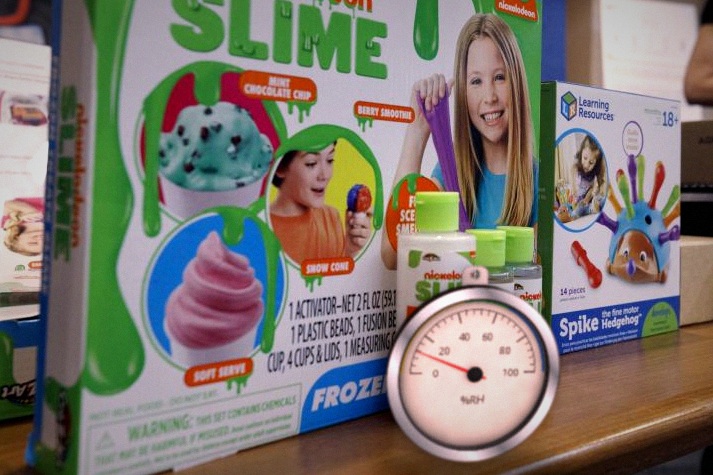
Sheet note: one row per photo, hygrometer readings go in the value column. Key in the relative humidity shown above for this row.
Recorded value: 12 %
